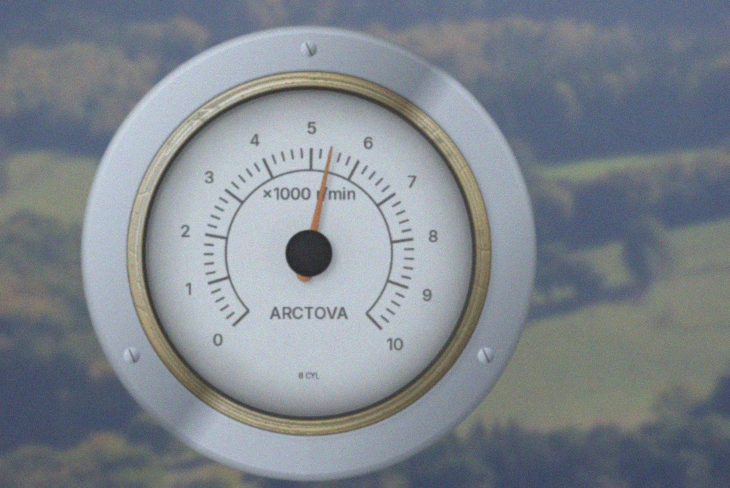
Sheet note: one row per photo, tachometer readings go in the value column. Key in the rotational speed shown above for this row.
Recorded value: 5400 rpm
